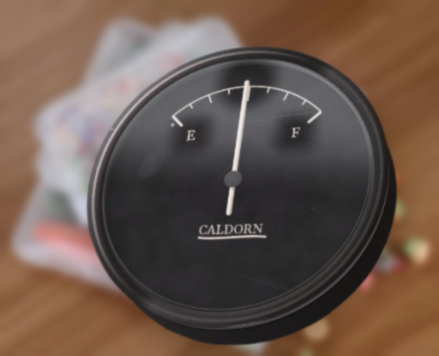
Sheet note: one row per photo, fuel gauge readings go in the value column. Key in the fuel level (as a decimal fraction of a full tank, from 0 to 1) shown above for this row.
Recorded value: 0.5
